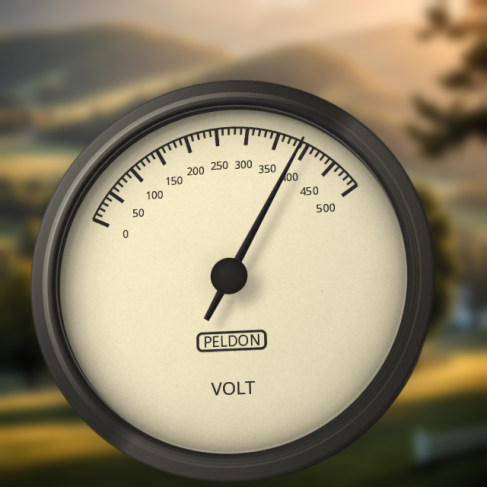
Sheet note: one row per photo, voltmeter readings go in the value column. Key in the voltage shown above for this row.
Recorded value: 390 V
